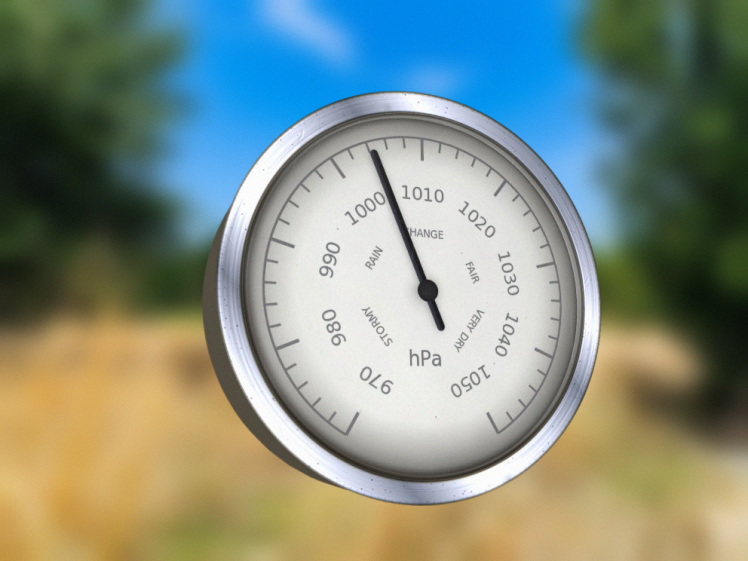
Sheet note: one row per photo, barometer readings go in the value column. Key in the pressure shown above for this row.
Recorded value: 1004 hPa
